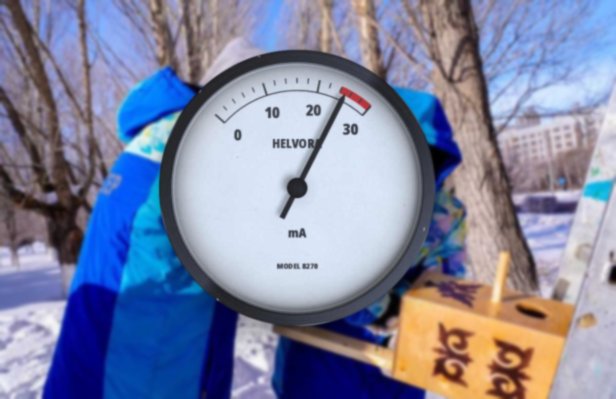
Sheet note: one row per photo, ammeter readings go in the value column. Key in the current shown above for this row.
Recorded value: 25 mA
